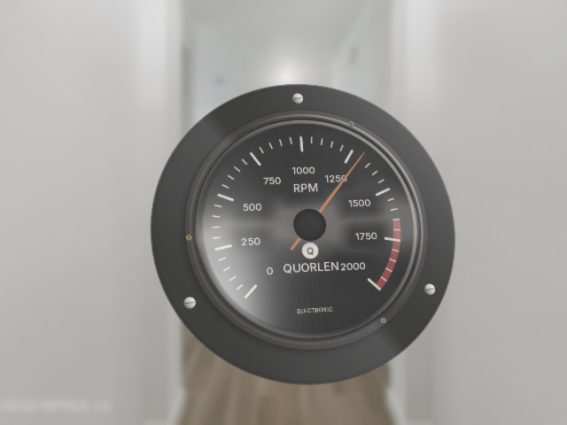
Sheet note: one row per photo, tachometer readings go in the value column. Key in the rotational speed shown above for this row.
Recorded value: 1300 rpm
